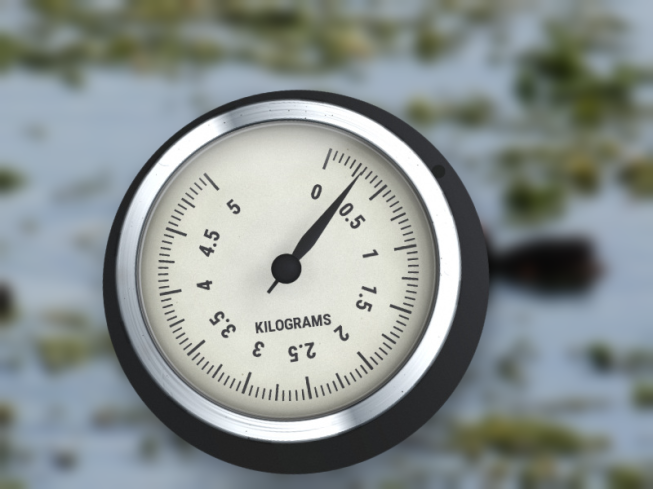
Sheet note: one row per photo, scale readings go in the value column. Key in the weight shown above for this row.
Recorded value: 0.3 kg
